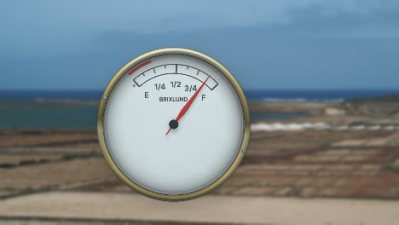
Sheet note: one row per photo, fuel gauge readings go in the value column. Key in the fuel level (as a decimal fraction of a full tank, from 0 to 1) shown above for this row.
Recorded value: 0.875
